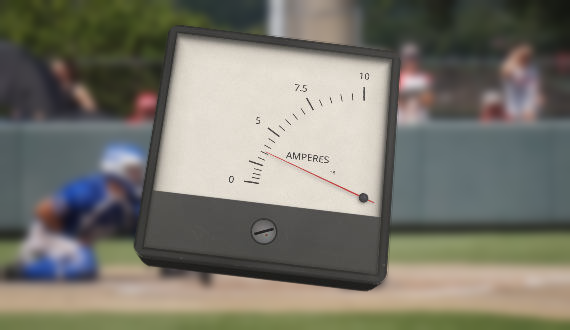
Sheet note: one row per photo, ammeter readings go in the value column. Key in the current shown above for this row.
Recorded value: 3.5 A
